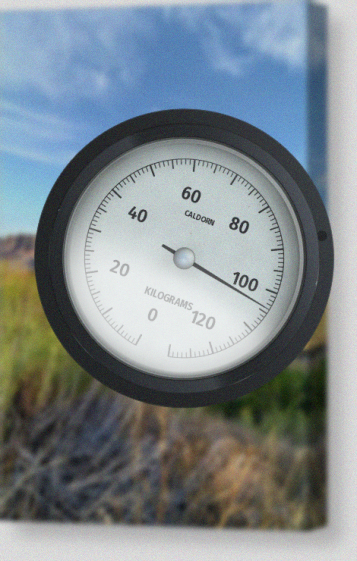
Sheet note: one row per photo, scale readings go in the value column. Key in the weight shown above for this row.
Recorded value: 104 kg
